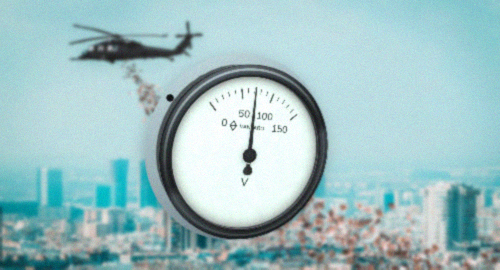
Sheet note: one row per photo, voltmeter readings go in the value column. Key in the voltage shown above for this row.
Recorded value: 70 V
